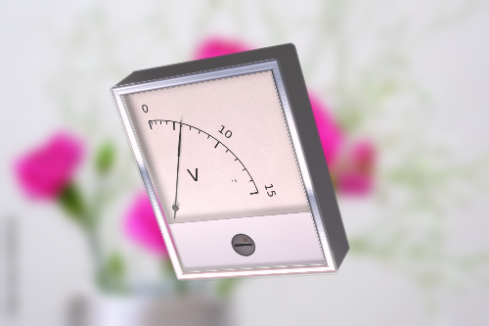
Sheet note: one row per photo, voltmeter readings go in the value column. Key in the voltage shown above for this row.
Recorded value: 6 V
